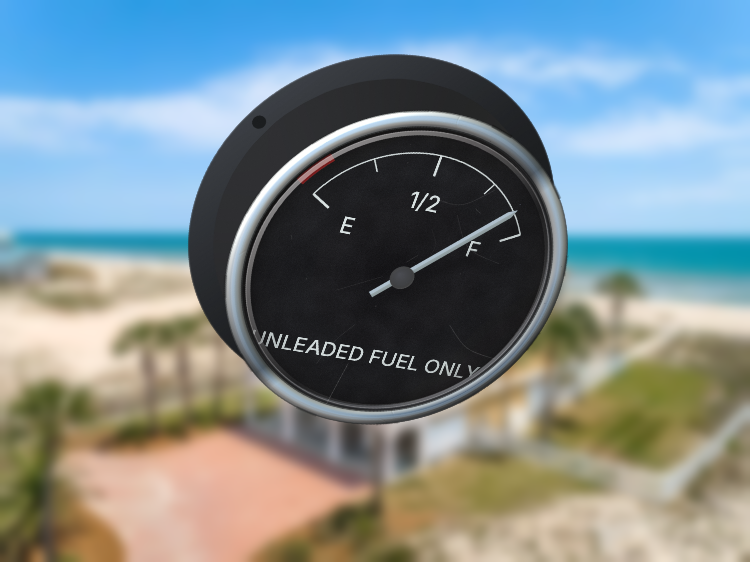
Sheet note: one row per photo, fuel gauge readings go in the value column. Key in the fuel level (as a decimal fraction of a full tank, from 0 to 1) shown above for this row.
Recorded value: 0.875
